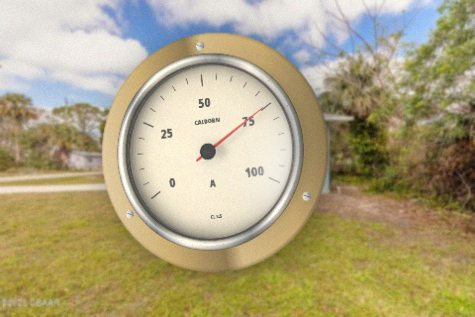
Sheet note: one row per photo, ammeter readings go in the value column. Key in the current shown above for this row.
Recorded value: 75 A
